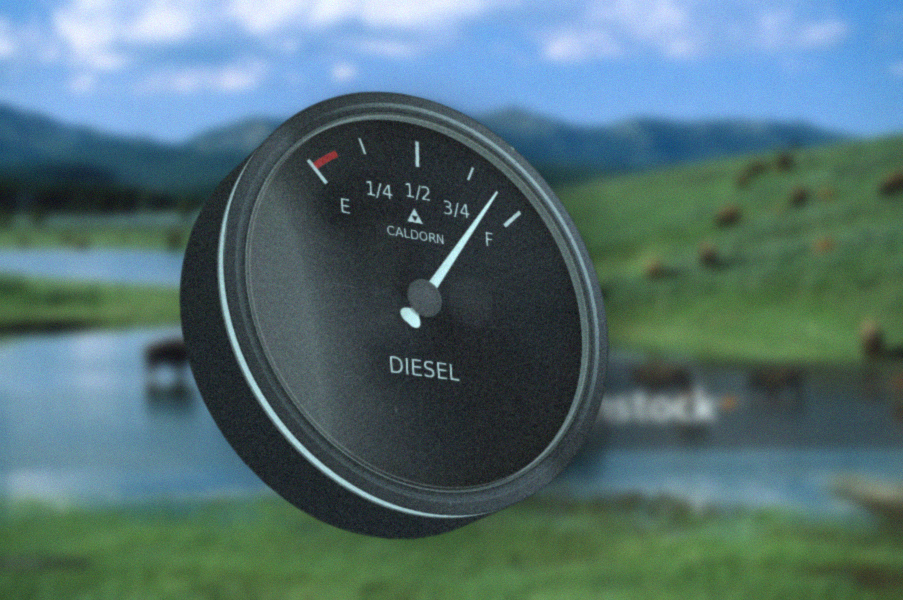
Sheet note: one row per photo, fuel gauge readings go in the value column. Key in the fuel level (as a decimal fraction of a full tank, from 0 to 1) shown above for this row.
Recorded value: 0.875
